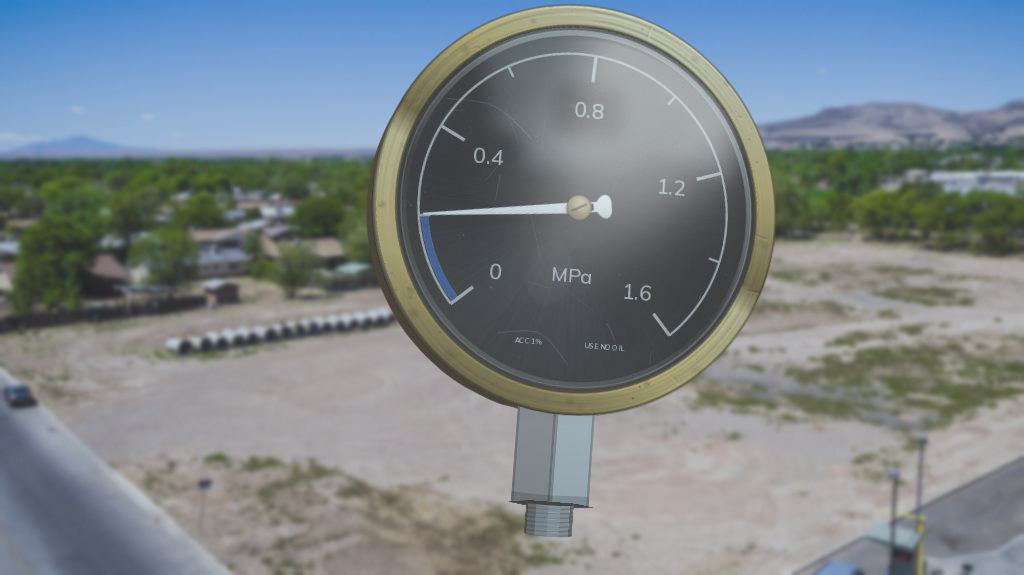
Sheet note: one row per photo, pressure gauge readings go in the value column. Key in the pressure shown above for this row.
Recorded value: 0.2 MPa
